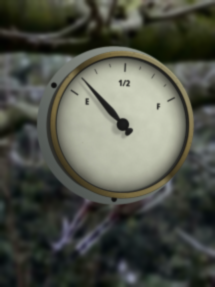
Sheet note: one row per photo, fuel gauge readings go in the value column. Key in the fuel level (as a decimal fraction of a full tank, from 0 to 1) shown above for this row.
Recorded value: 0.125
